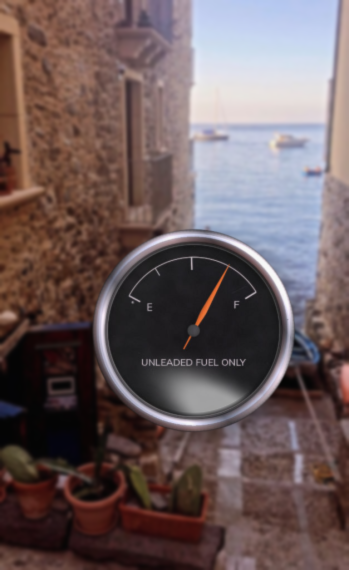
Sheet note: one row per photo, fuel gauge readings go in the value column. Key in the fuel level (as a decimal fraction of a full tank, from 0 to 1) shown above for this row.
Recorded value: 0.75
